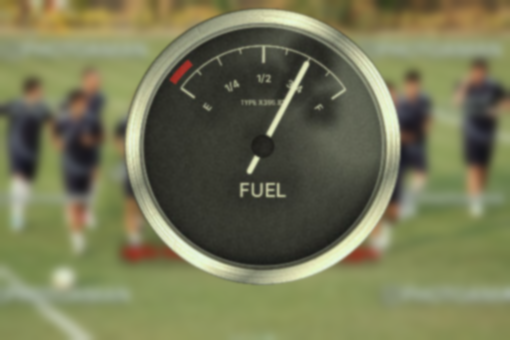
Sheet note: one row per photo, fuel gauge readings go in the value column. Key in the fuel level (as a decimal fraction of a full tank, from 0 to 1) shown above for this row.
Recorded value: 0.75
